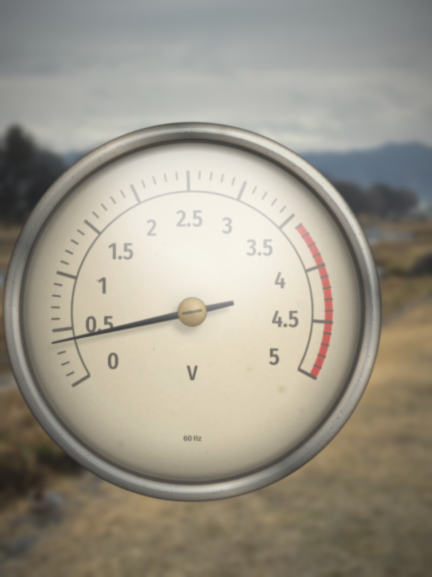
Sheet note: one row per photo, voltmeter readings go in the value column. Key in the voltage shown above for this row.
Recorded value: 0.4 V
